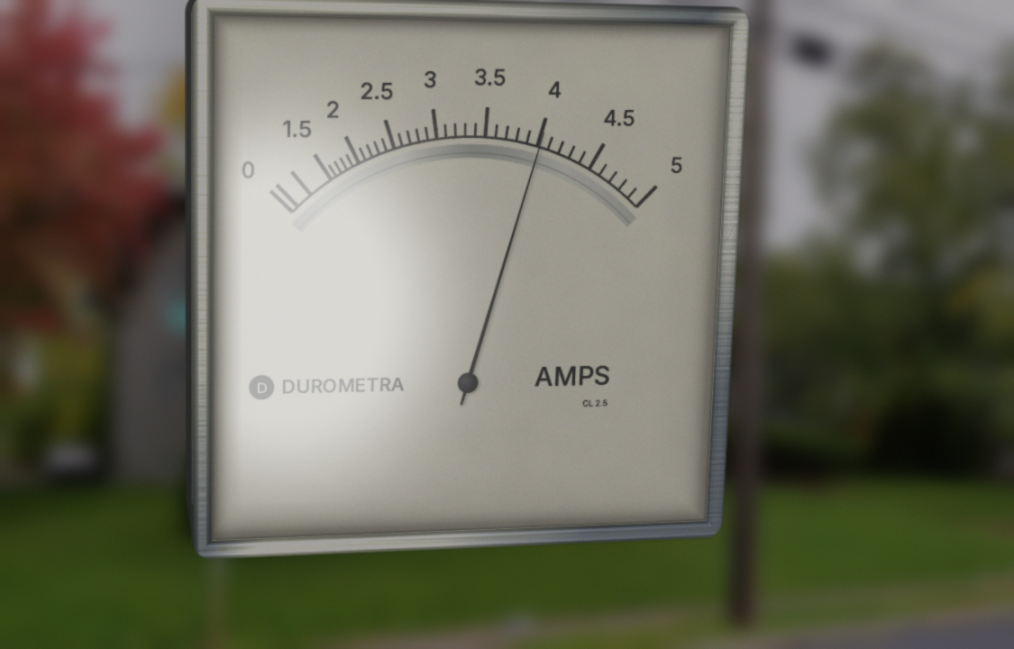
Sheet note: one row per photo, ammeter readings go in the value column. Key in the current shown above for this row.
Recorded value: 4 A
